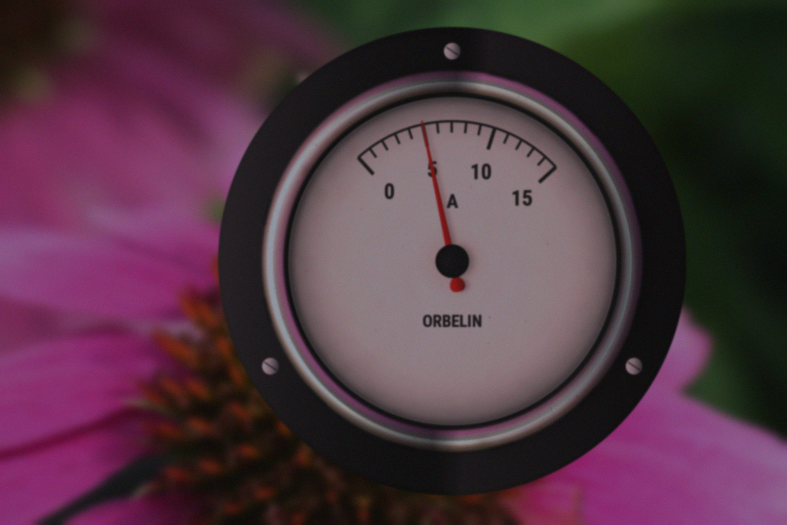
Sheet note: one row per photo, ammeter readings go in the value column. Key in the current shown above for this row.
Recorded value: 5 A
